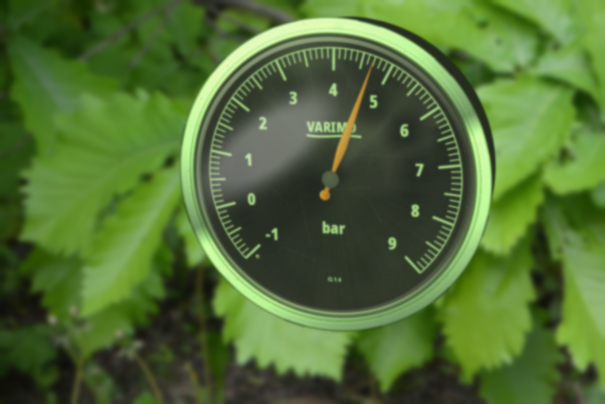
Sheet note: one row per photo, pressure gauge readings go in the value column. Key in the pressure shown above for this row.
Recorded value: 4.7 bar
